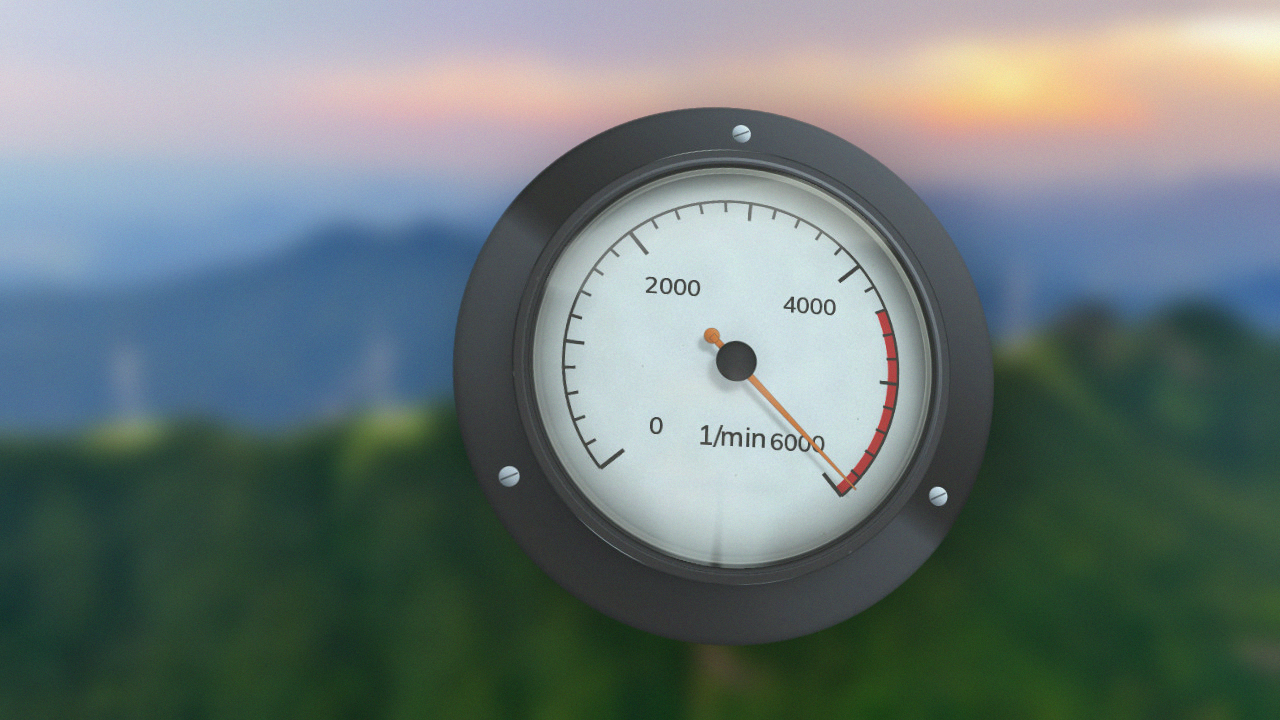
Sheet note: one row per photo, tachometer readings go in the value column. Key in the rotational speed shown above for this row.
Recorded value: 5900 rpm
